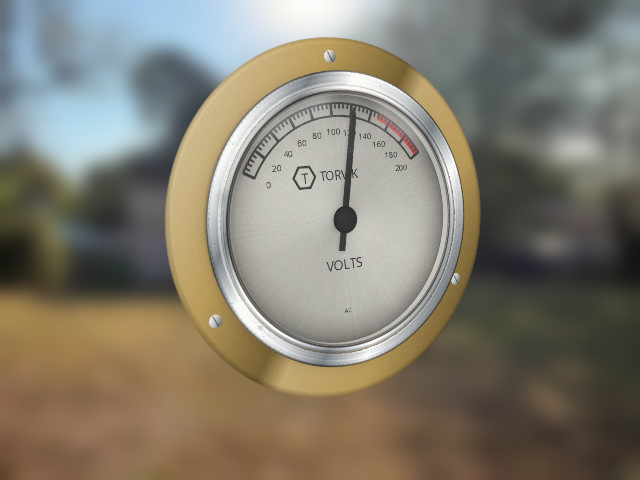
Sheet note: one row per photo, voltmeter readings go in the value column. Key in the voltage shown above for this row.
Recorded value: 120 V
